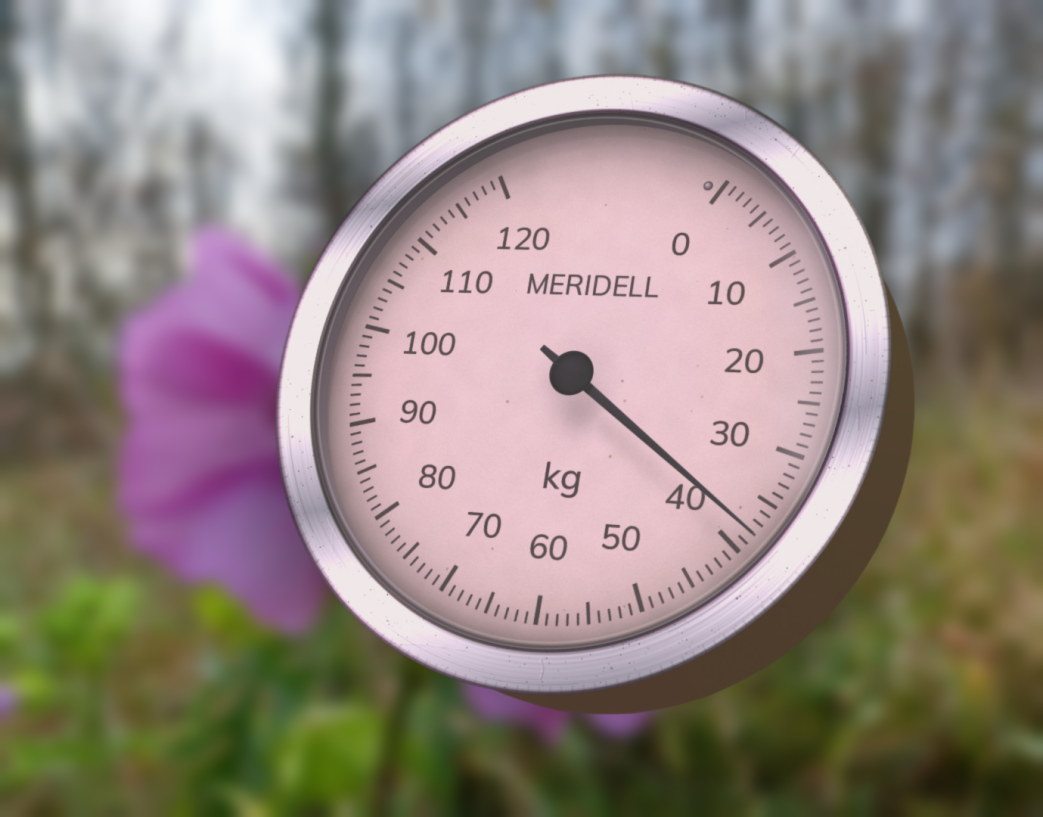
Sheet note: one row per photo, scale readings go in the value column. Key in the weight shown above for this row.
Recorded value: 38 kg
